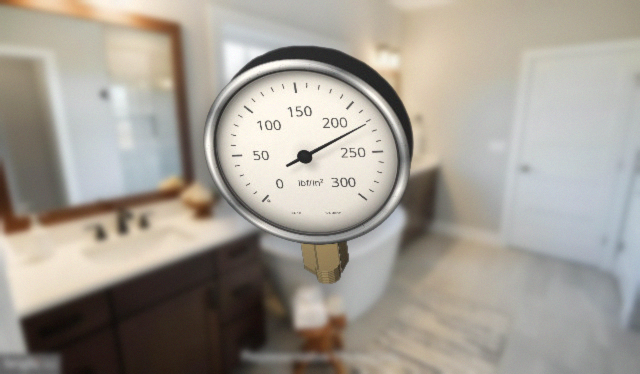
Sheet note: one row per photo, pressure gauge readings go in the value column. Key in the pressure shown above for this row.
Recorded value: 220 psi
